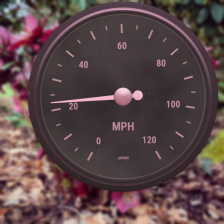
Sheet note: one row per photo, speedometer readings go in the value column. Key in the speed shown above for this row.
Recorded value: 22.5 mph
